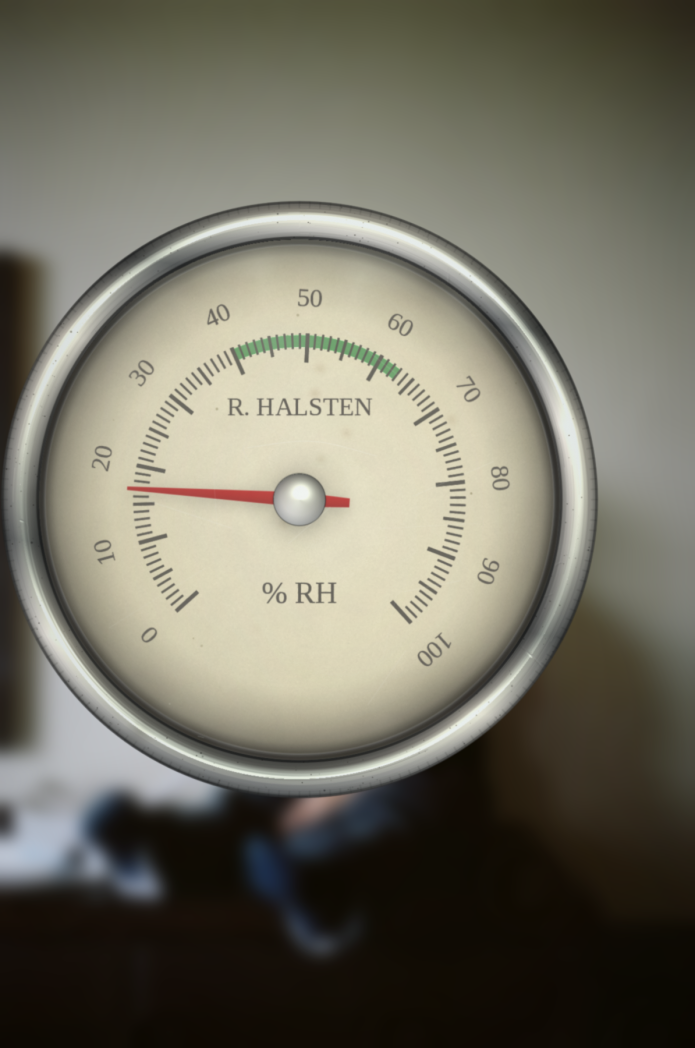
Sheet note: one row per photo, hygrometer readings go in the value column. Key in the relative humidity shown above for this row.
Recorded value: 17 %
